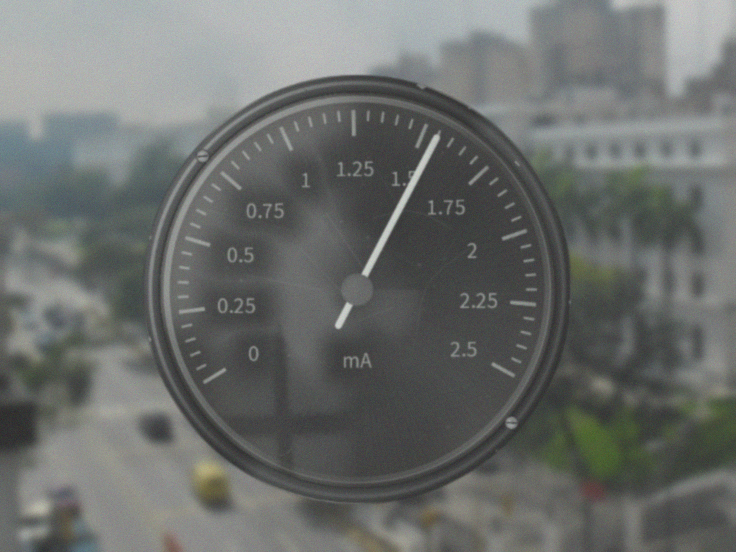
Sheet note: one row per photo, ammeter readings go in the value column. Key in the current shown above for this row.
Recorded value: 1.55 mA
